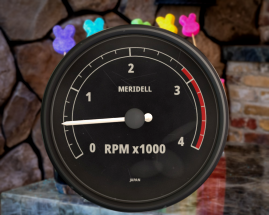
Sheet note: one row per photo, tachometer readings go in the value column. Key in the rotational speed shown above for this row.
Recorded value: 500 rpm
